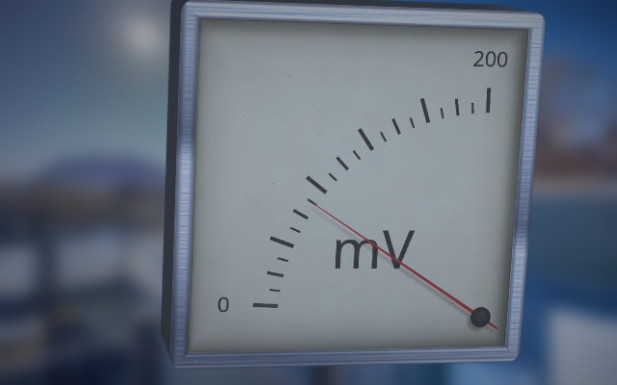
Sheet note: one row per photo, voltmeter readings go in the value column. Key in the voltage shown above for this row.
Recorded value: 70 mV
